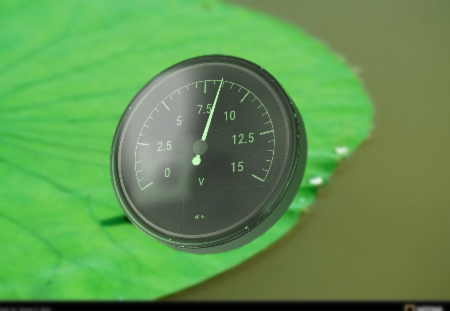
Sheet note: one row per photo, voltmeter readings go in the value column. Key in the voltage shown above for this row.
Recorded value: 8.5 V
